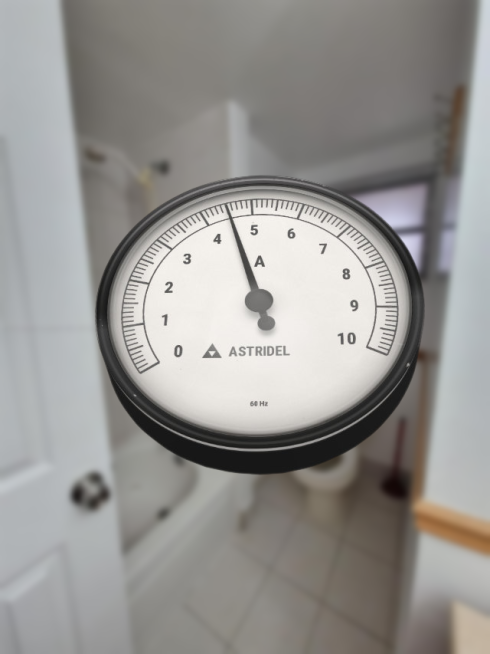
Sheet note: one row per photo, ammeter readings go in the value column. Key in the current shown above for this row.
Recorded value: 4.5 A
